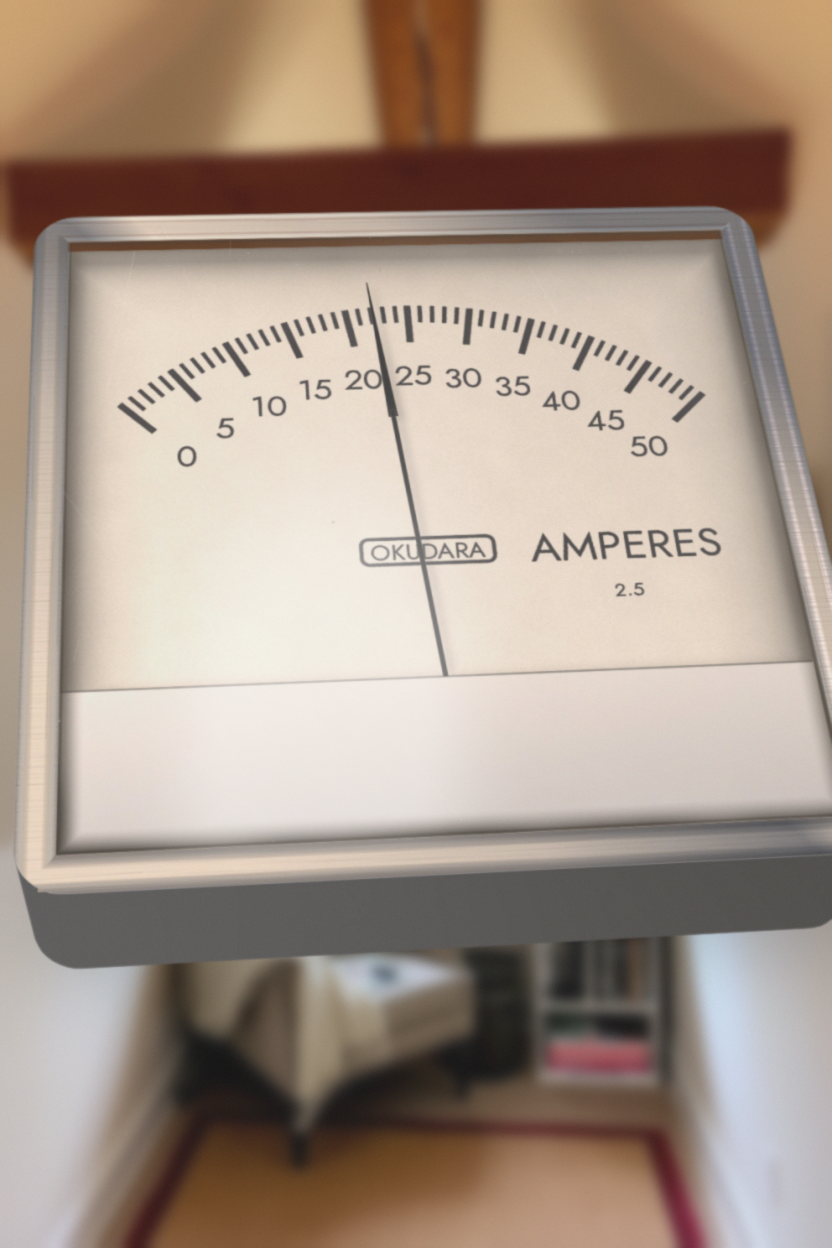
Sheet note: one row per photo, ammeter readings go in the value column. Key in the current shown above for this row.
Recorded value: 22 A
